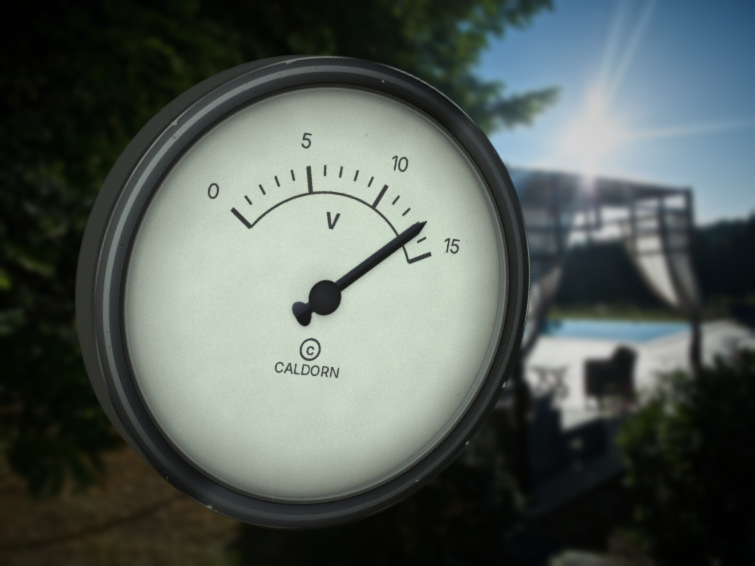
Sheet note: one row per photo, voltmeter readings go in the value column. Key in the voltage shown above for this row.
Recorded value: 13 V
